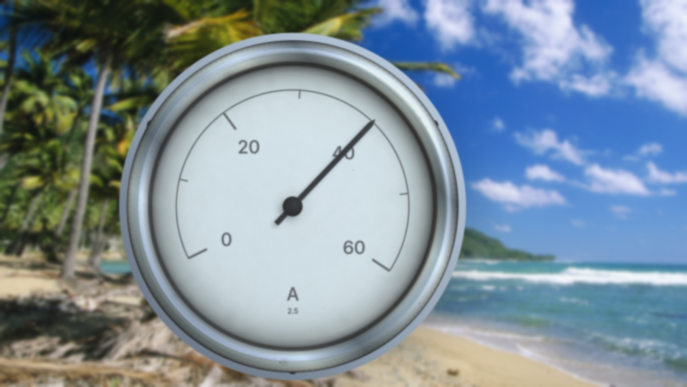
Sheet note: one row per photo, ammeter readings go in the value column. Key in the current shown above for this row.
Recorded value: 40 A
